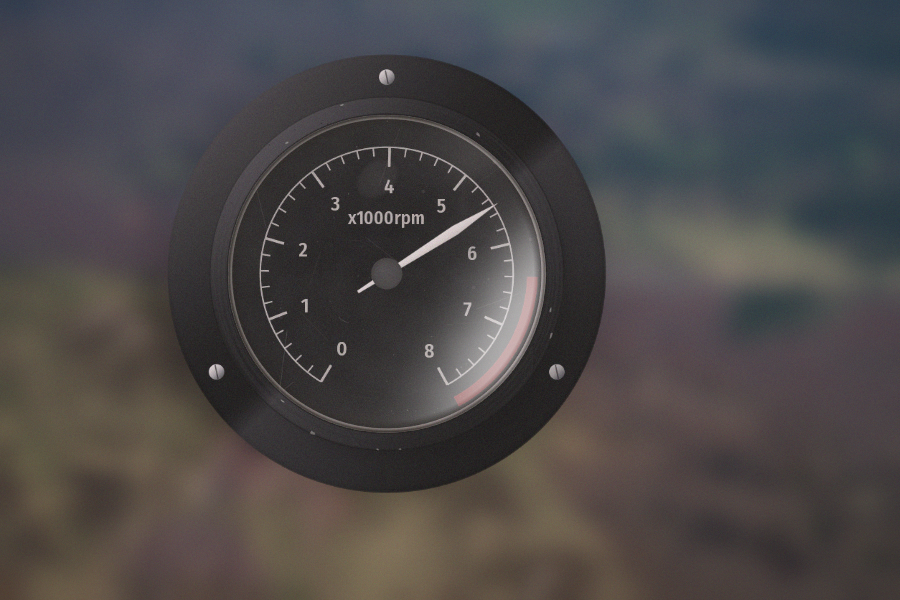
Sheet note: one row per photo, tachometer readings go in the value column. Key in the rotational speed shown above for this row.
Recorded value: 5500 rpm
